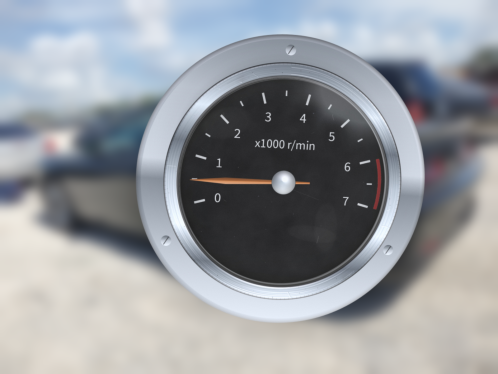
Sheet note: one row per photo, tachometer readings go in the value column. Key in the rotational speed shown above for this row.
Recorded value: 500 rpm
